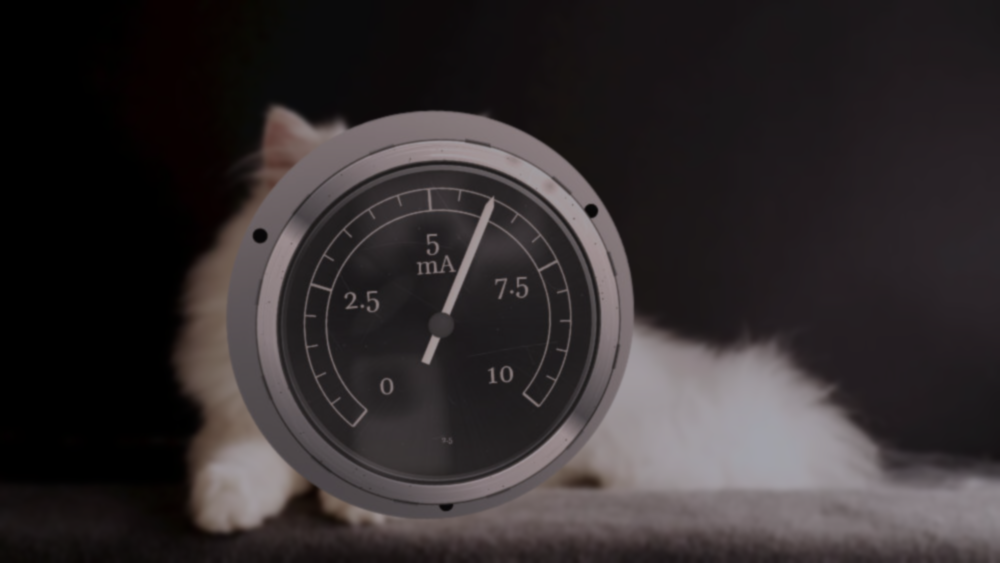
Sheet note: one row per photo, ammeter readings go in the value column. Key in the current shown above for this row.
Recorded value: 6 mA
